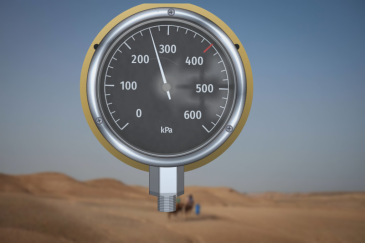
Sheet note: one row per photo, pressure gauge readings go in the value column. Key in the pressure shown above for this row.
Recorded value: 260 kPa
